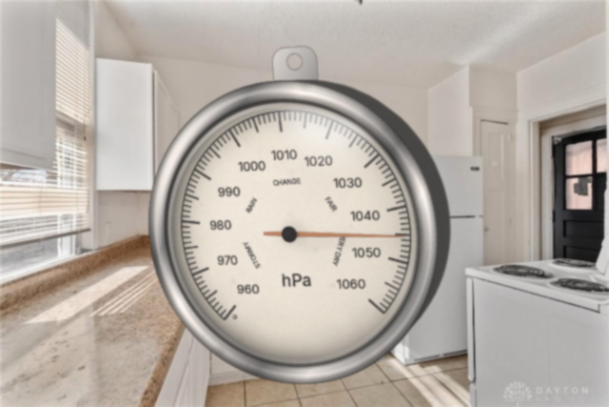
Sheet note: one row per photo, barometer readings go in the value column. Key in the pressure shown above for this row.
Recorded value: 1045 hPa
